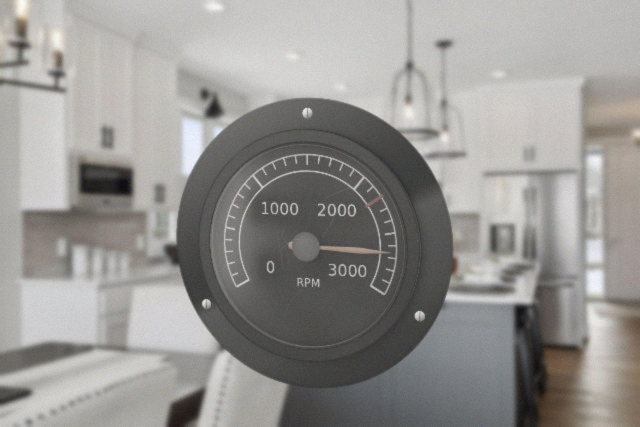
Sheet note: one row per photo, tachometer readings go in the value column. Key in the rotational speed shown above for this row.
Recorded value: 2650 rpm
